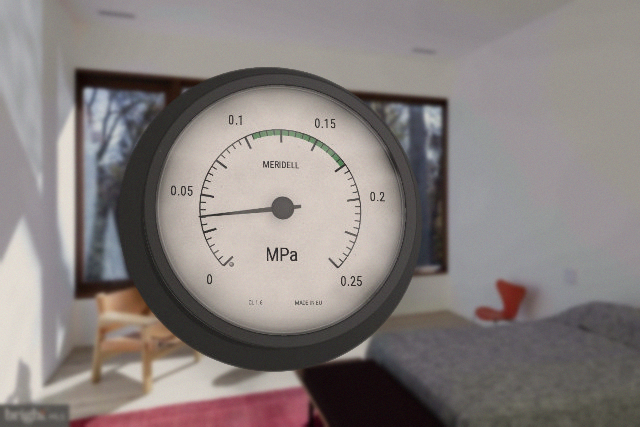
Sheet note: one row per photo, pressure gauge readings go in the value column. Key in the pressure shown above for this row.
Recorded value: 0.035 MPa
